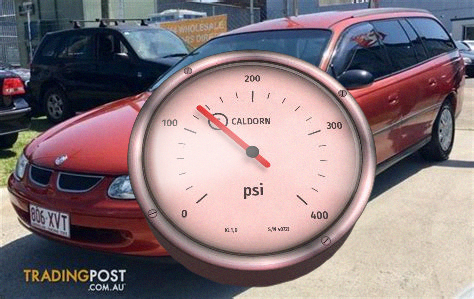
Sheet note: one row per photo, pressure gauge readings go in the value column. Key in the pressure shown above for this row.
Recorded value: 130 psi
